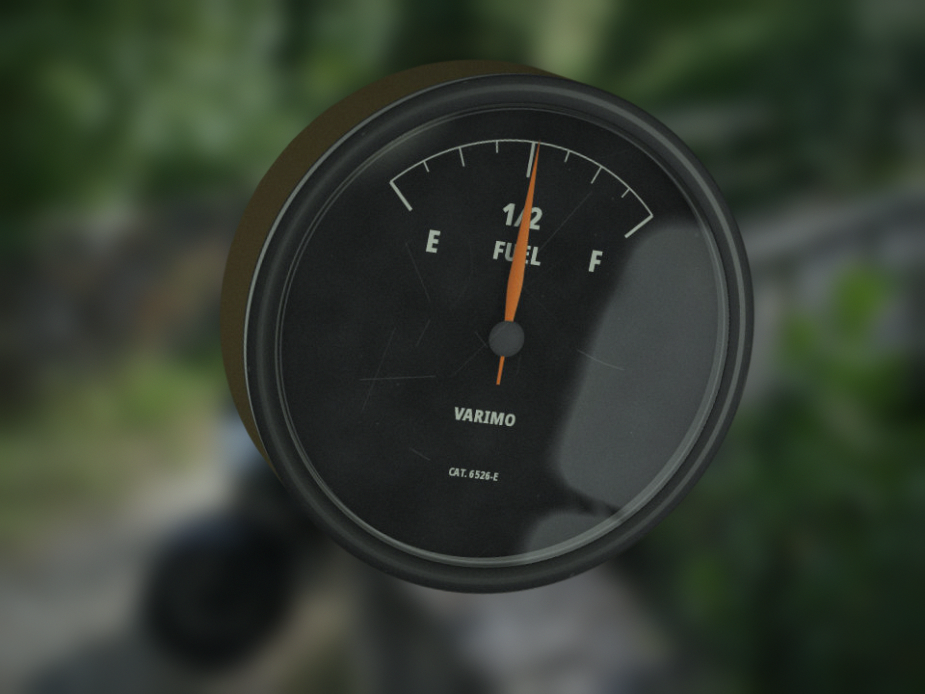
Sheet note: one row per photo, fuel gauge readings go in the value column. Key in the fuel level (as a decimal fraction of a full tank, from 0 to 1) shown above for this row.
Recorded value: 0.5
